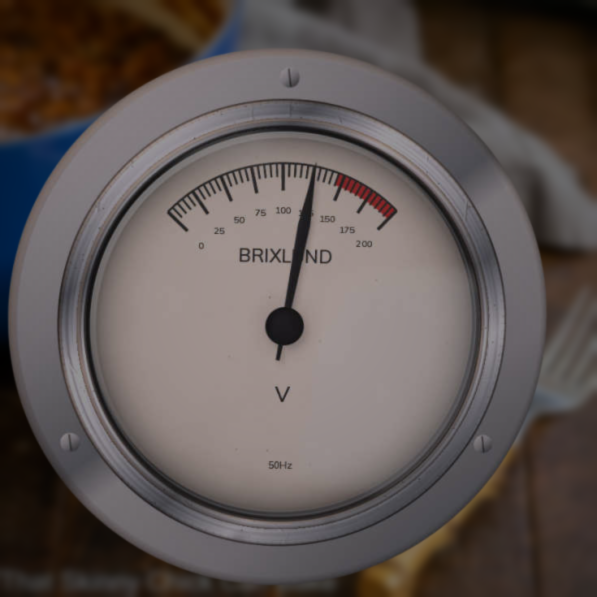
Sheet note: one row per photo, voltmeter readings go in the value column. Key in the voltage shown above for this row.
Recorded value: 125 V
